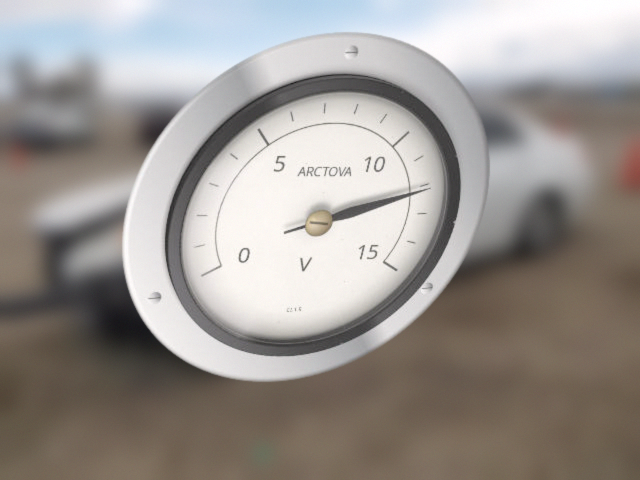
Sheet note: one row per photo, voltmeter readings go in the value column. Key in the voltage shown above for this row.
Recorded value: 12 V
